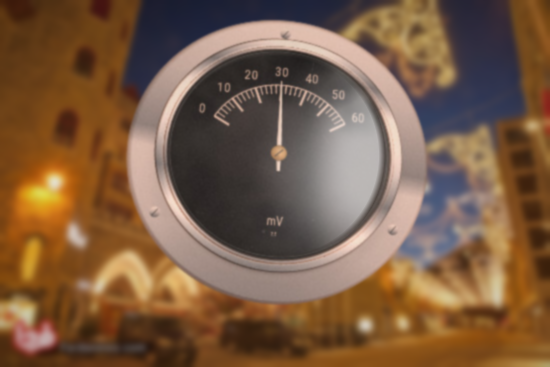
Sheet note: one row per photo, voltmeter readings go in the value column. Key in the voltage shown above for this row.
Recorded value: 30 mV
